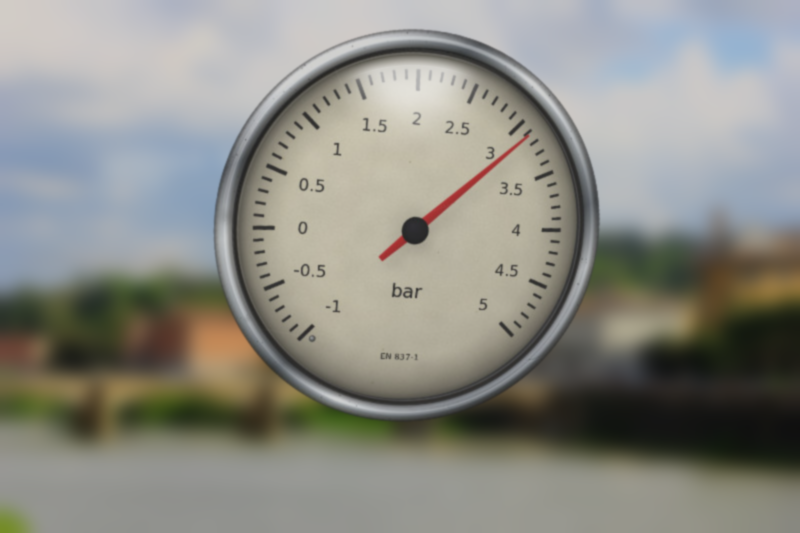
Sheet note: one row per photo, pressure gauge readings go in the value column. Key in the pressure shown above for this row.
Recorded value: 3.1 bar
